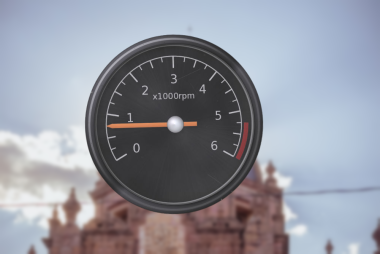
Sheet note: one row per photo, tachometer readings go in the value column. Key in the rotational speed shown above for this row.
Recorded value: 750 rpm
